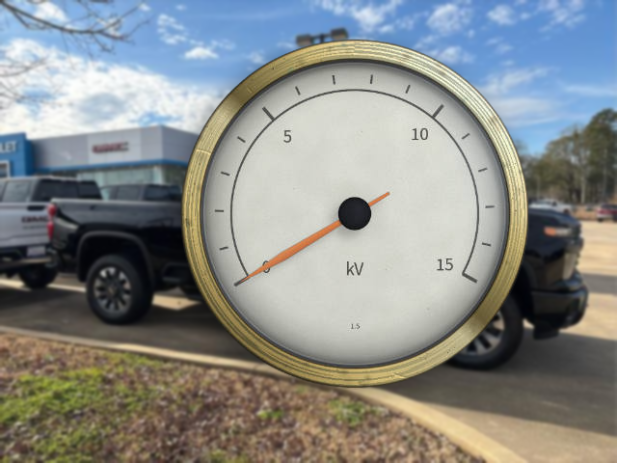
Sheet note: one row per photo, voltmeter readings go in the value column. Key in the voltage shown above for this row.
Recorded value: 0 kV
